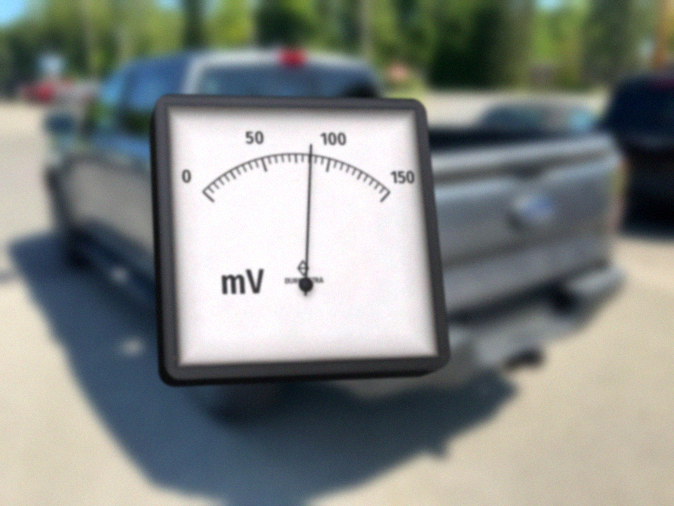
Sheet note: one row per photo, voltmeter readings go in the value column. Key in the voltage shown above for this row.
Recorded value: 85 mV
